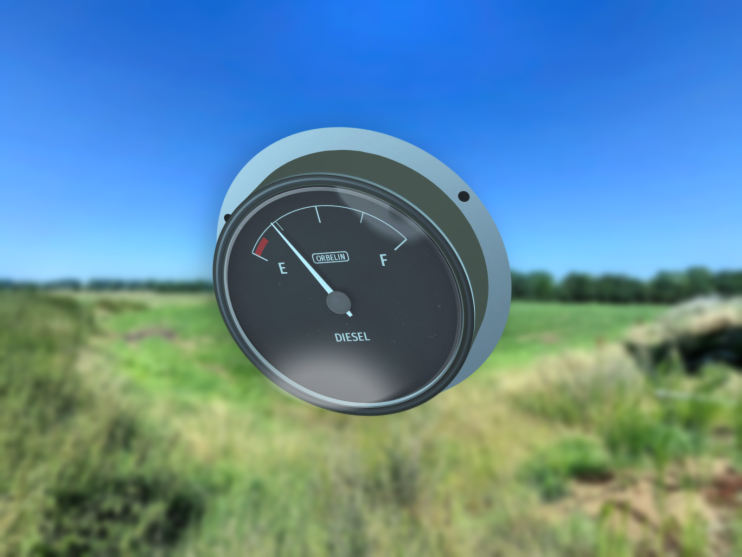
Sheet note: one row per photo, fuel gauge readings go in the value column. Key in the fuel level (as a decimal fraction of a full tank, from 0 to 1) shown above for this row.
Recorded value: 0.25
